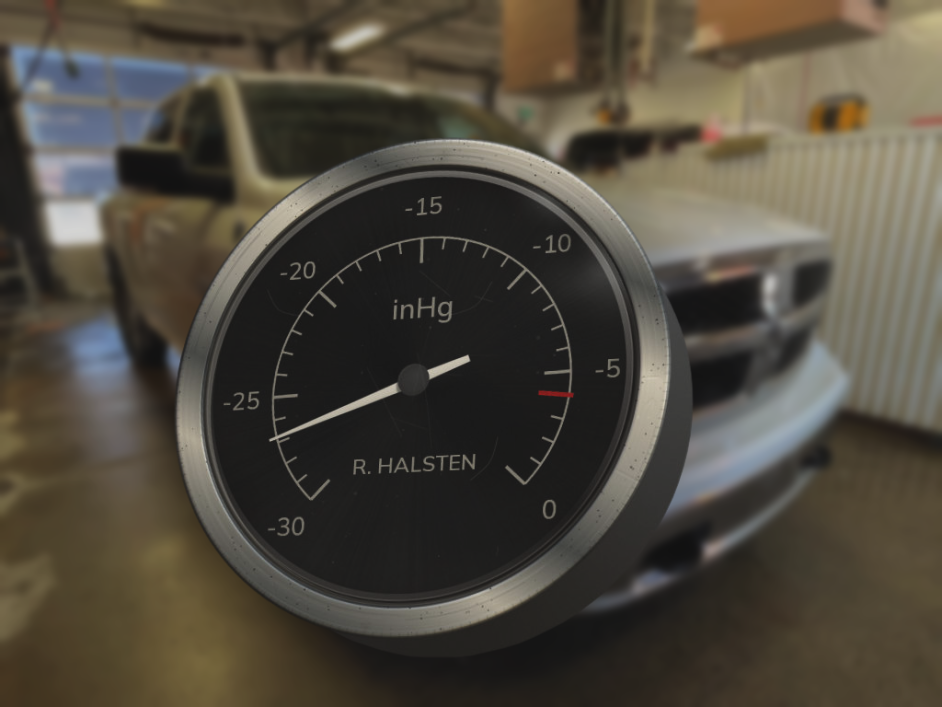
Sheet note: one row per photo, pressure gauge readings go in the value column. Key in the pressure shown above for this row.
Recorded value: -27 inHg
